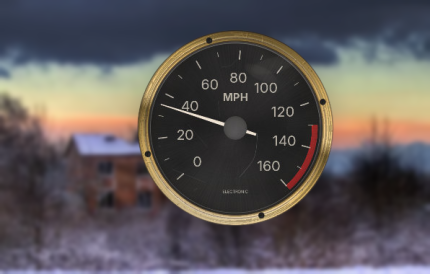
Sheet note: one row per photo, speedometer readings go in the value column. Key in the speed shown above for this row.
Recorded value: 35 mph
